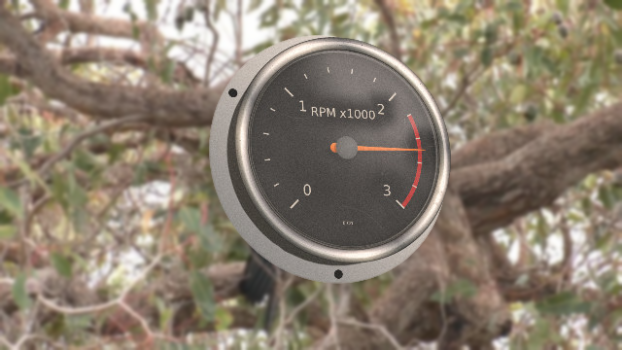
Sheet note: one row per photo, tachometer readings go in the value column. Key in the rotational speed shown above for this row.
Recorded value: 2500 rpm
